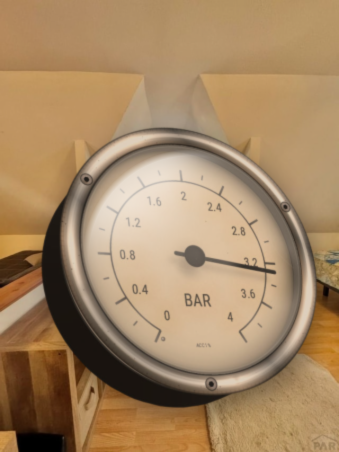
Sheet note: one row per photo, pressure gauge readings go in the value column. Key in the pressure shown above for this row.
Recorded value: 3.3 bar
